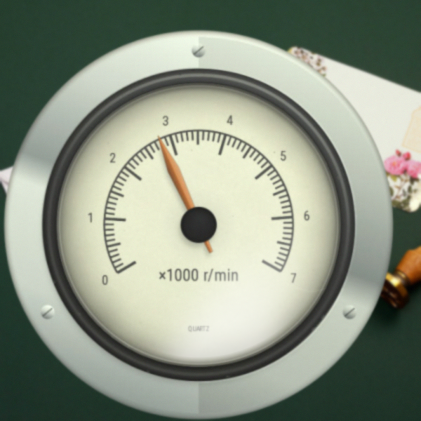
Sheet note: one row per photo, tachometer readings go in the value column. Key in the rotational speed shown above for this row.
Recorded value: 2800 rpm
